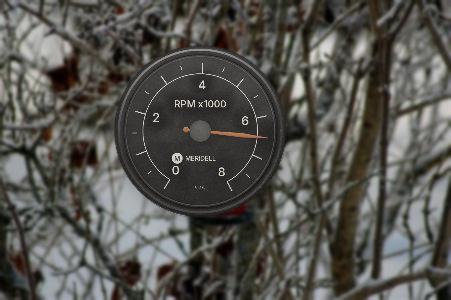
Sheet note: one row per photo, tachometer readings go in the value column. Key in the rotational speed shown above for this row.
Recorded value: 6500 rpm
